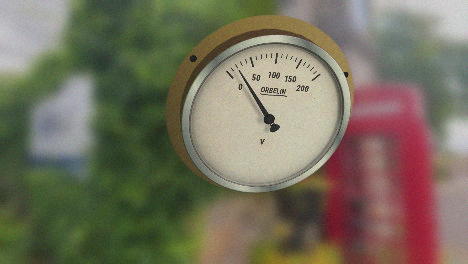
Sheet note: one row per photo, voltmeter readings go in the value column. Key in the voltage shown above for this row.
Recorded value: 20 V
